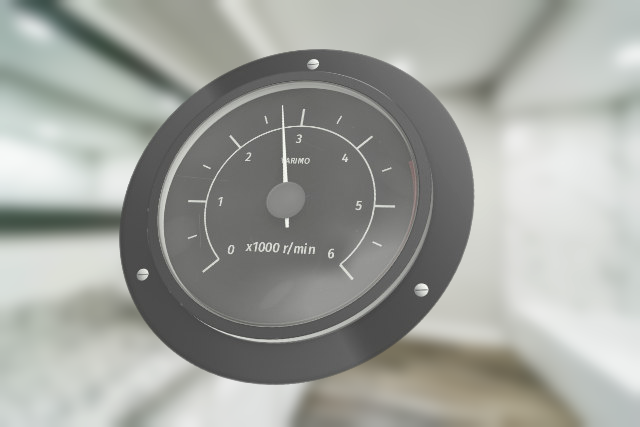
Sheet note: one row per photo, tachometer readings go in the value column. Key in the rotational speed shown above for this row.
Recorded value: 2750 rpm
